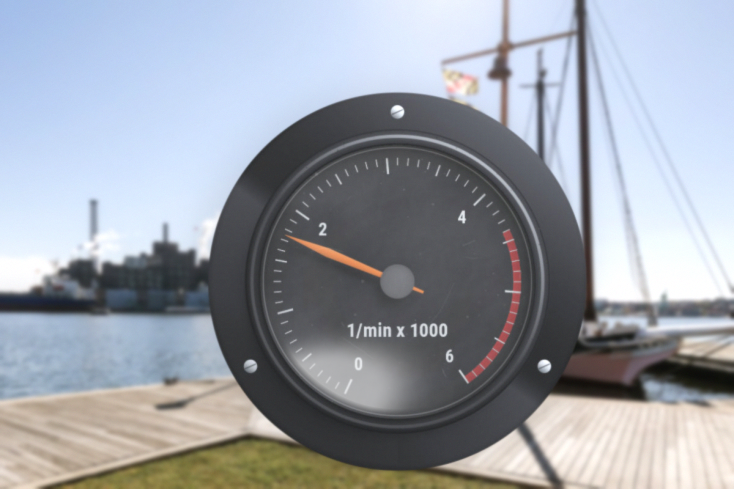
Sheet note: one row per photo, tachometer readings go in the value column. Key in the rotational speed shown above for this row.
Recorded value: 1750 rpm
